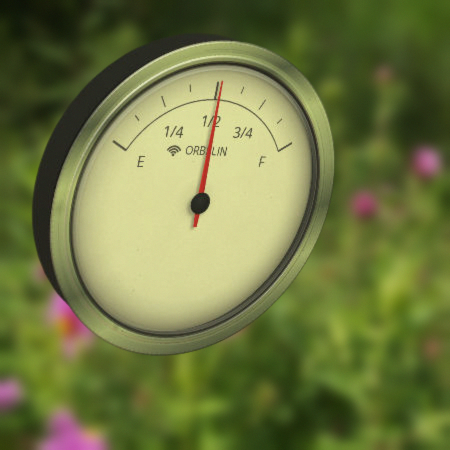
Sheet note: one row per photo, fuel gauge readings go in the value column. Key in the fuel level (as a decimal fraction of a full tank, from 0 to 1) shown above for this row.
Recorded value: 0.5
